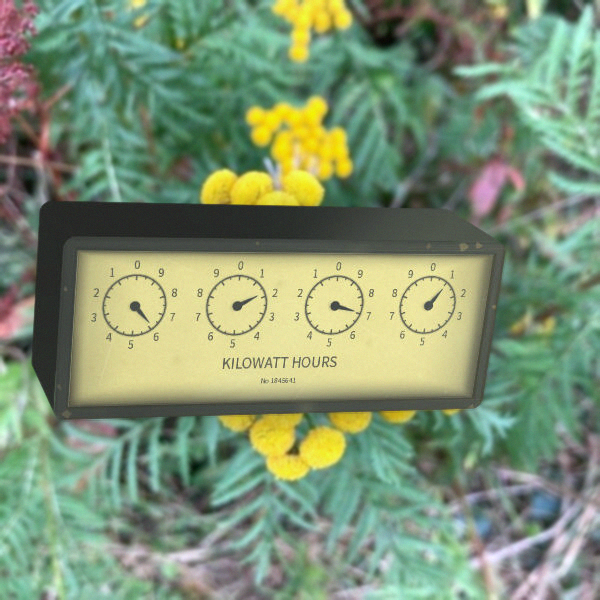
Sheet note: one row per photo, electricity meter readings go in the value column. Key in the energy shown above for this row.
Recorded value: 6171 kWh
